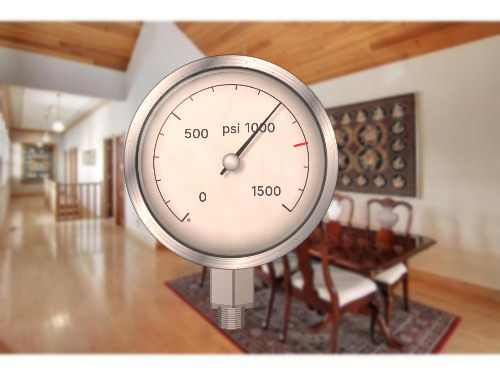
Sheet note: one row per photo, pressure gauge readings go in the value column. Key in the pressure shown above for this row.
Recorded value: 1000 psi
